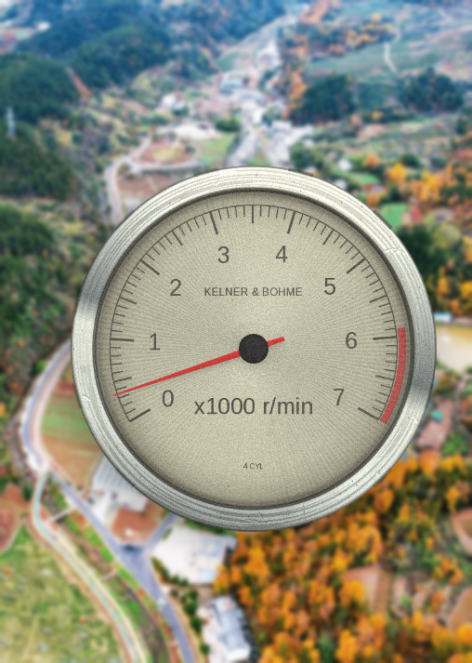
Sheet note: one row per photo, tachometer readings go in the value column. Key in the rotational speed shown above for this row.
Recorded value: 350 rpm
